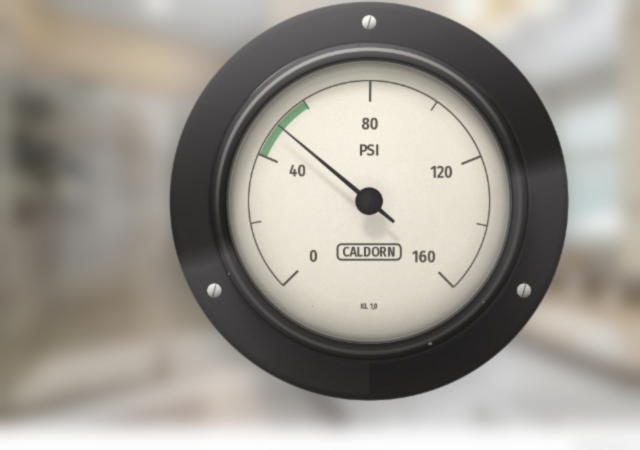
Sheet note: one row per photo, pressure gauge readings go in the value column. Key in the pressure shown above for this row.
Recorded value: 50 psi
